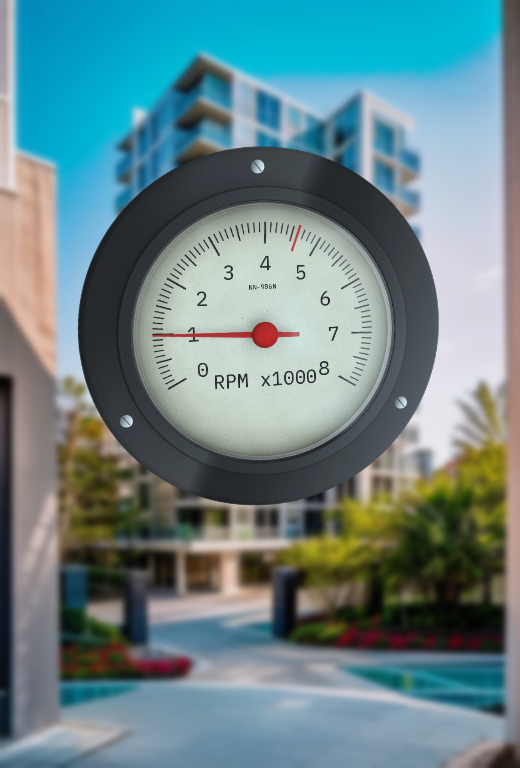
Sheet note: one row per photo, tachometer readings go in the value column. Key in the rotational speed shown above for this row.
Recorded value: 1000 rpm
